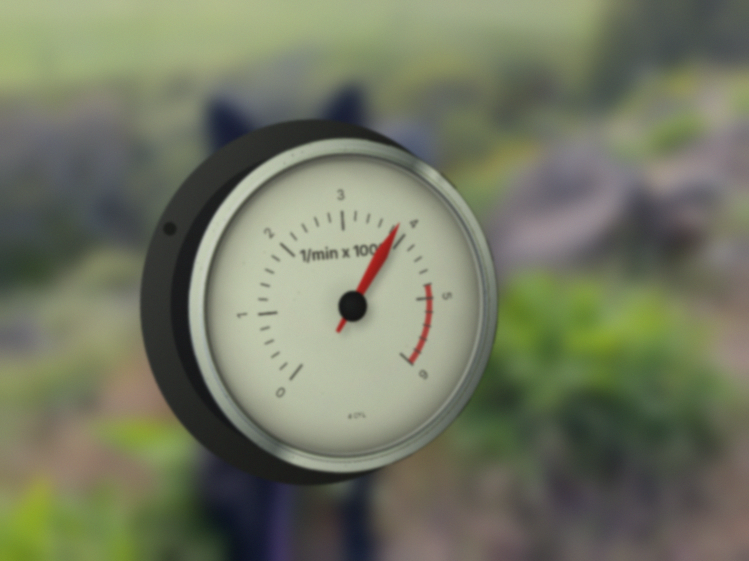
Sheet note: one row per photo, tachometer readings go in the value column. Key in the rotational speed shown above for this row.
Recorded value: 3800 rpm
